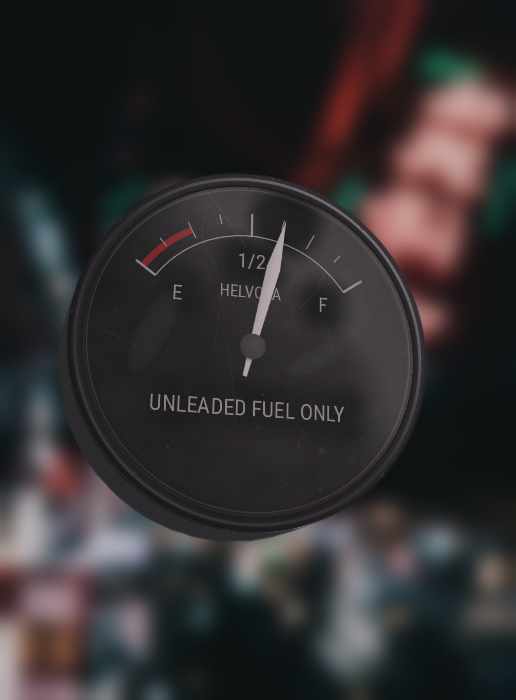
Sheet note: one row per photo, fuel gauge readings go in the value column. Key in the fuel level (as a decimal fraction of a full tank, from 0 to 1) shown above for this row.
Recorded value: 0.625
